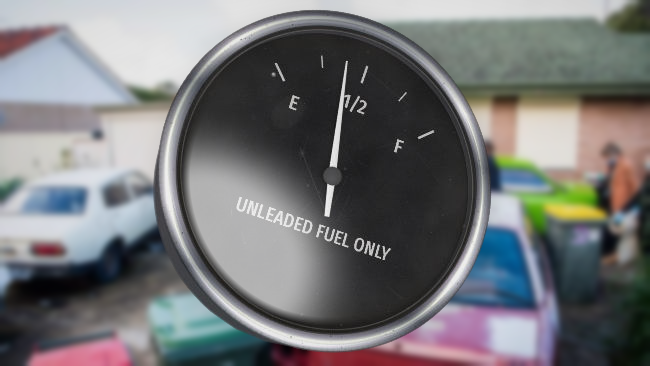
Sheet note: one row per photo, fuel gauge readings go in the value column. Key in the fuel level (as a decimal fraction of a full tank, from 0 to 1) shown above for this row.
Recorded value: 0.375
